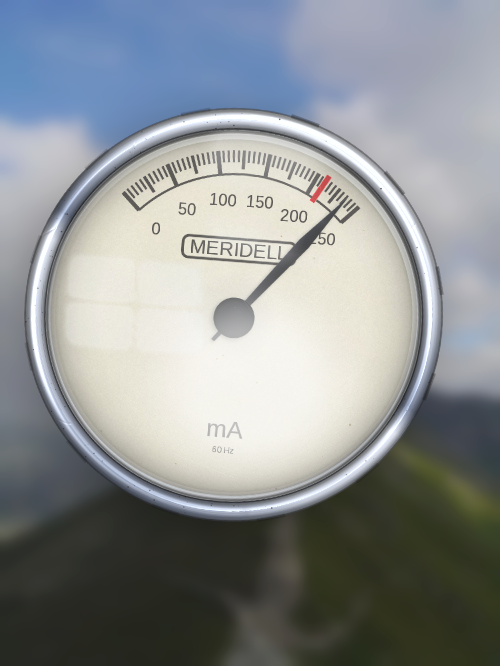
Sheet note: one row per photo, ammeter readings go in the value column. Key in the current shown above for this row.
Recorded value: 235 mA
